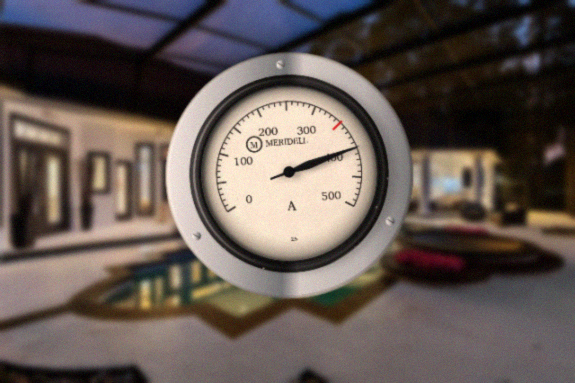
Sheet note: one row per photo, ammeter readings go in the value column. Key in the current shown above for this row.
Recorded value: 400 A
